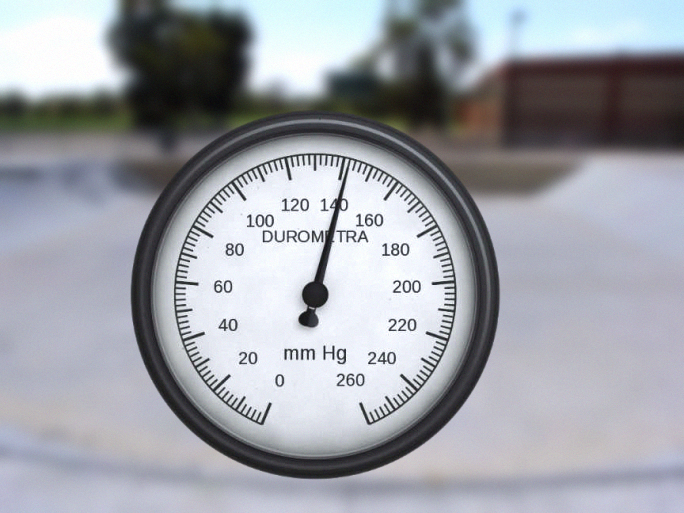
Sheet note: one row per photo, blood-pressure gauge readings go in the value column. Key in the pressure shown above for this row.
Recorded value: 142 mmHg
